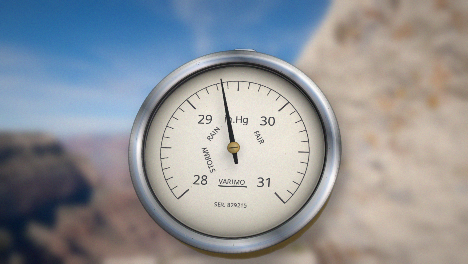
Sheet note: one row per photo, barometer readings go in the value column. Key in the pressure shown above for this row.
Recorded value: 29.35 inHg
